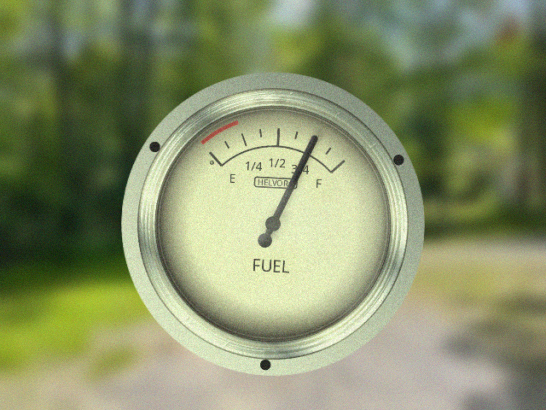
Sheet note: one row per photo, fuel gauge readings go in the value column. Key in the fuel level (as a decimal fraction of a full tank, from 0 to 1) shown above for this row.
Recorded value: 0.75
